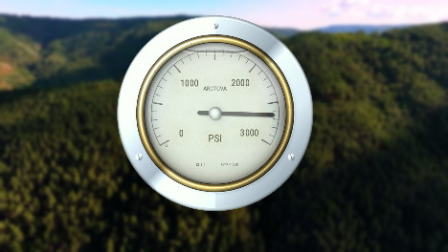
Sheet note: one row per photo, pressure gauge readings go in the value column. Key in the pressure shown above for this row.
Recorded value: 2650 psi
